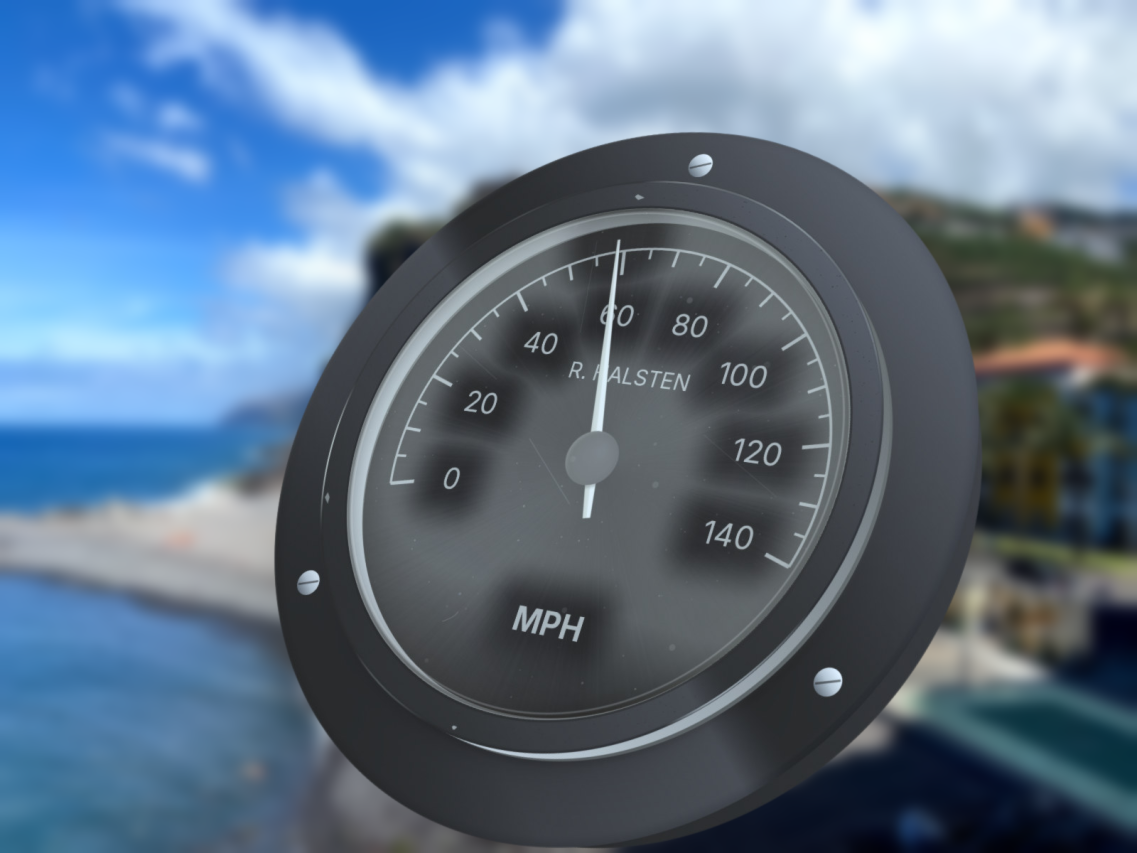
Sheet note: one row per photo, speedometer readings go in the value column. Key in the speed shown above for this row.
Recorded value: 60 mph
